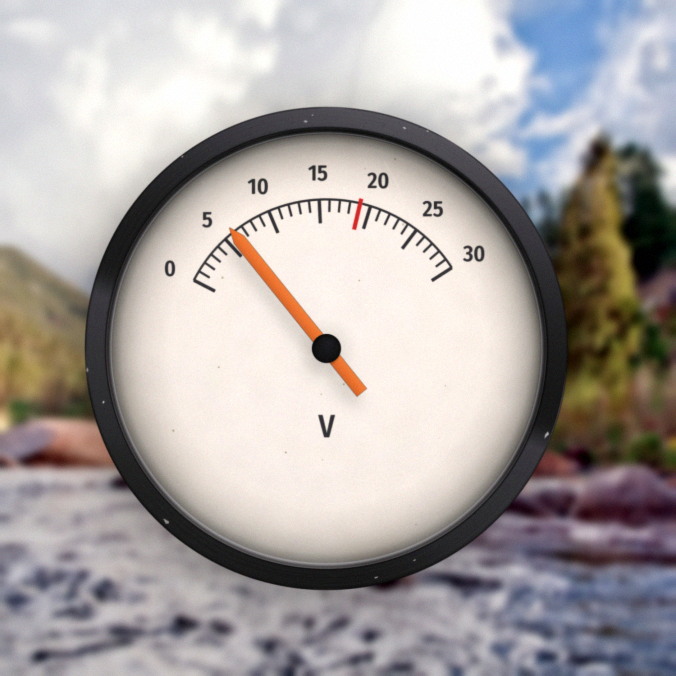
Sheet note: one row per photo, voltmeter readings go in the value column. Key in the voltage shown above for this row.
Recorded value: 6 V
